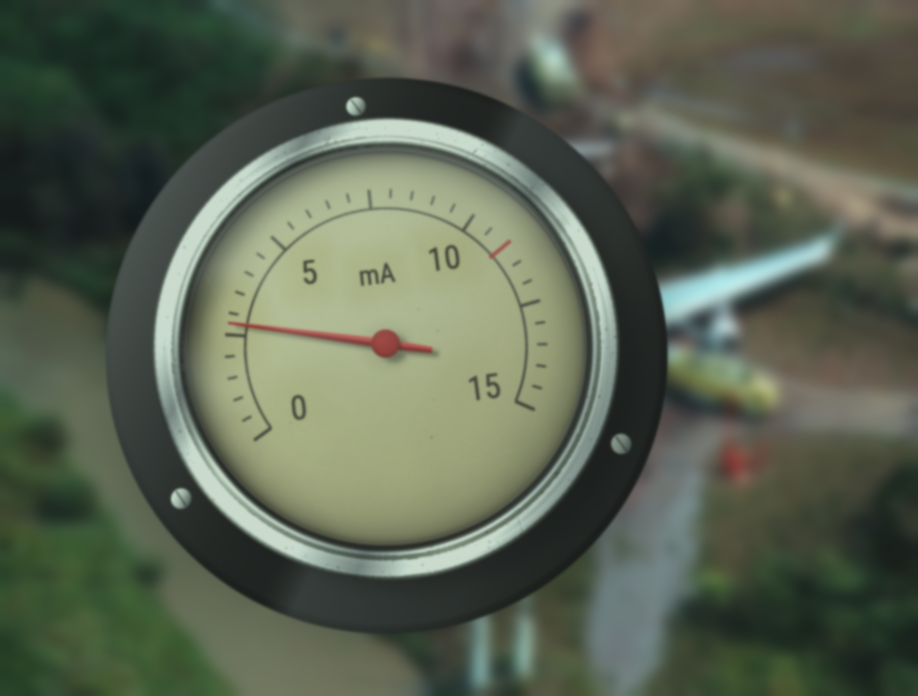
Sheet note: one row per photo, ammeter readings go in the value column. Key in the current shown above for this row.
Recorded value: 2.75 mA
